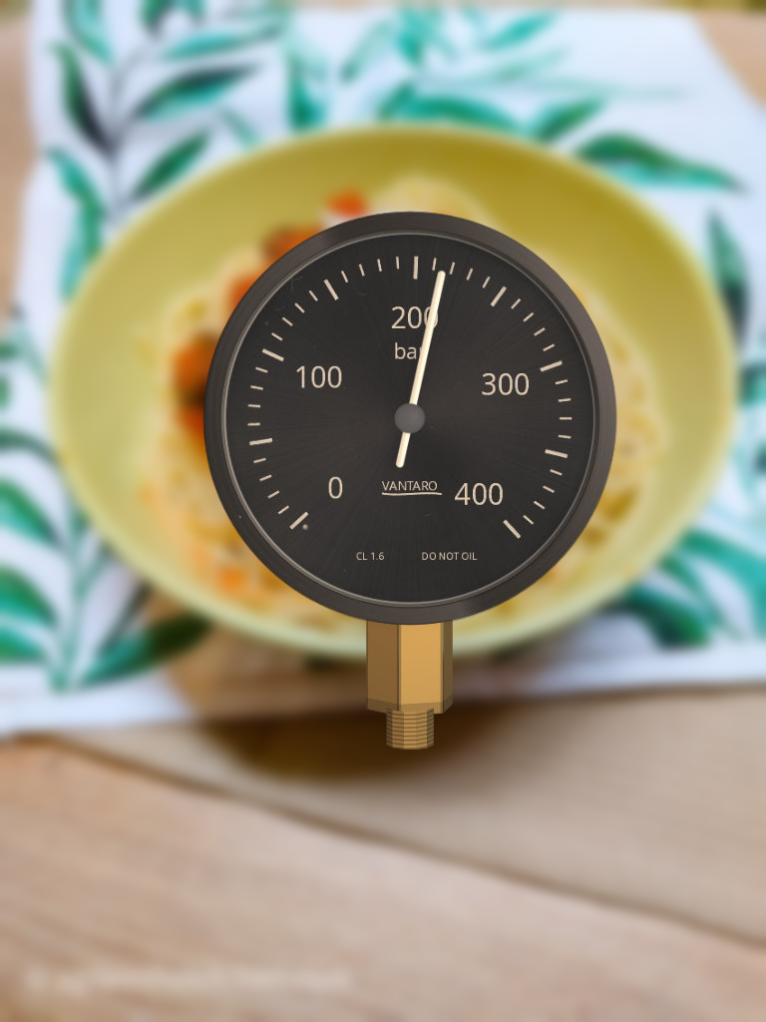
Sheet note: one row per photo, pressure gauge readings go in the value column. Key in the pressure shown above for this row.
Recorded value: 215 bar
